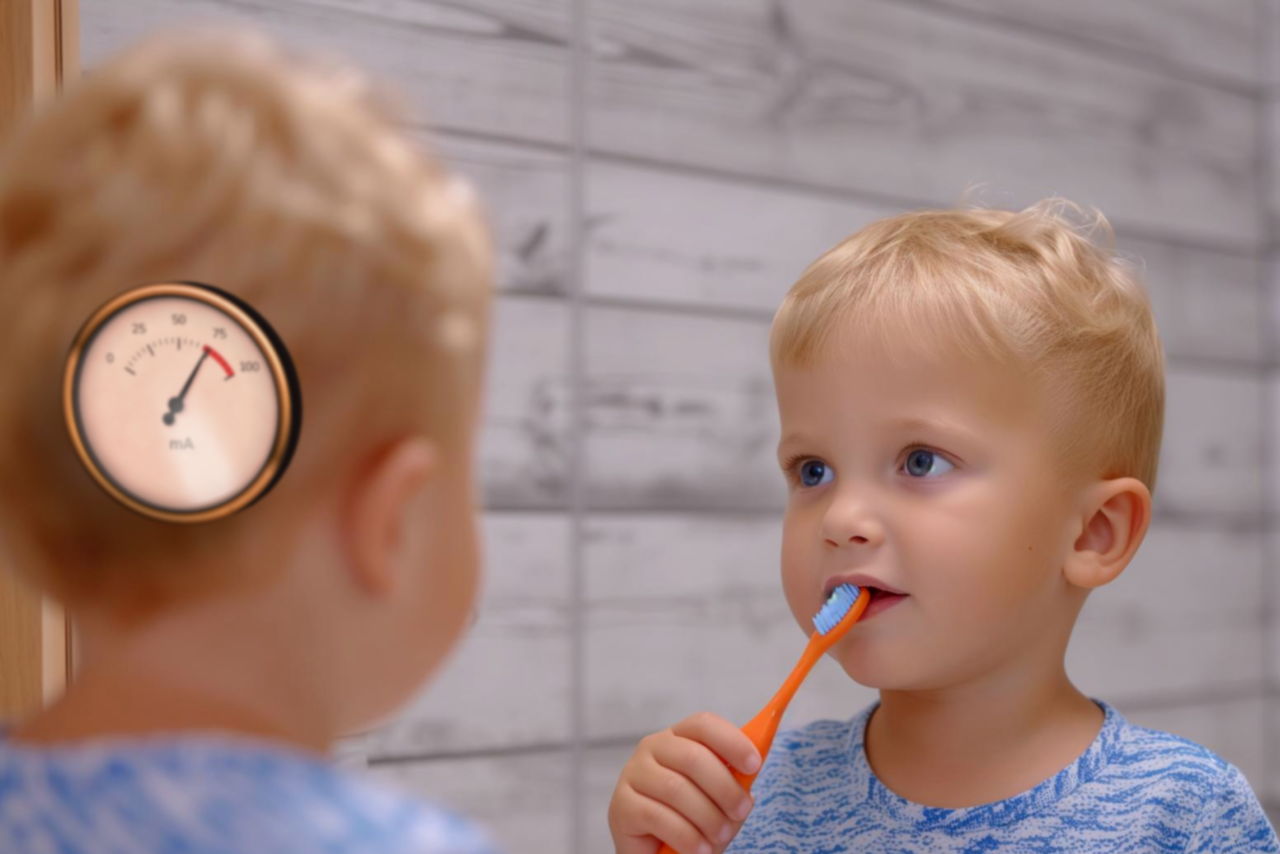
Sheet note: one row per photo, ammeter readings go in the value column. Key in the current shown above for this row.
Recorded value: 75 mA
